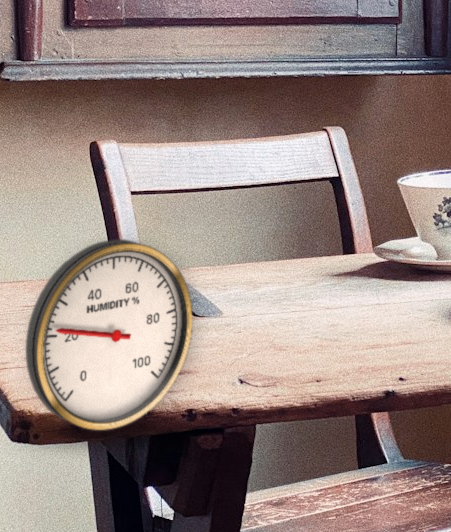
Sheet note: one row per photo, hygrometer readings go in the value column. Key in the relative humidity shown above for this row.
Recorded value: 22 %
